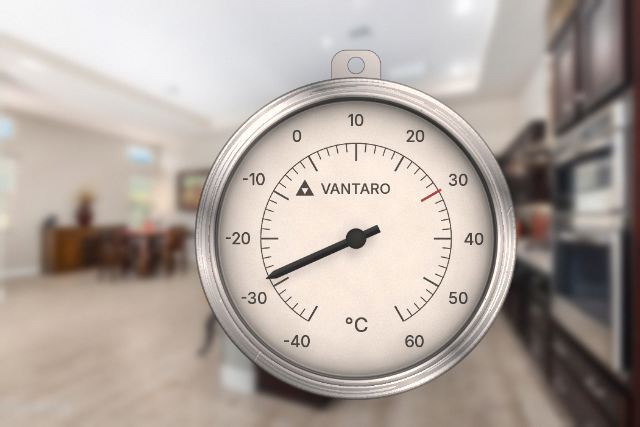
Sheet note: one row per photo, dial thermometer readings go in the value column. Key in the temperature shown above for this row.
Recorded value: -28 °C
